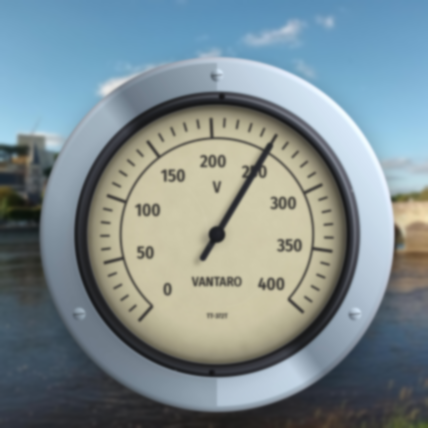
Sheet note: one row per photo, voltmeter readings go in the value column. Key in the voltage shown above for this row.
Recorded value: 250 V
